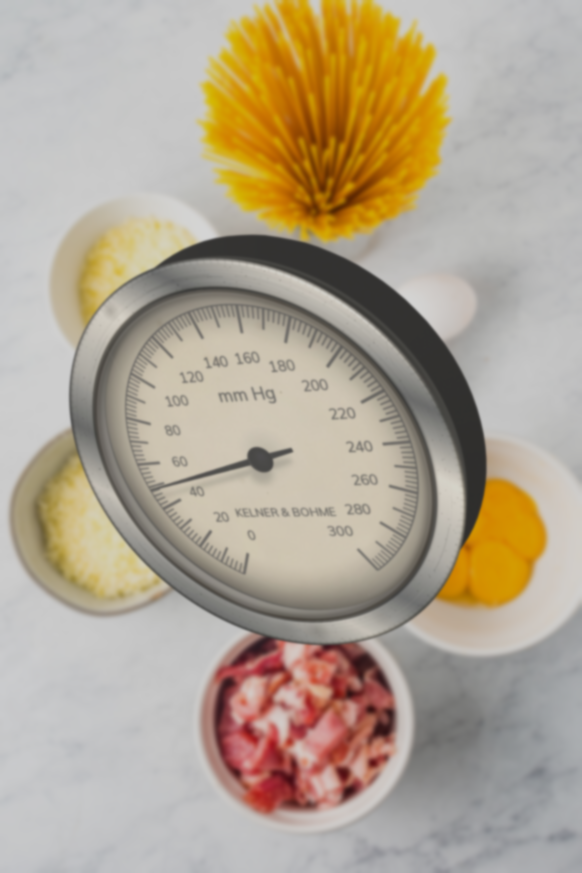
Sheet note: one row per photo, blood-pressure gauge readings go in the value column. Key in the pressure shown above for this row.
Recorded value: 50 mmHg
